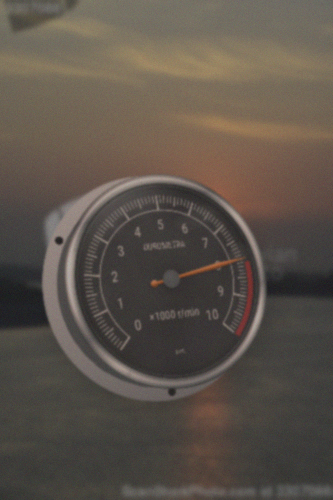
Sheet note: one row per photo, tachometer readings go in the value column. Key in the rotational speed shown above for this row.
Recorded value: 8000 rpm
